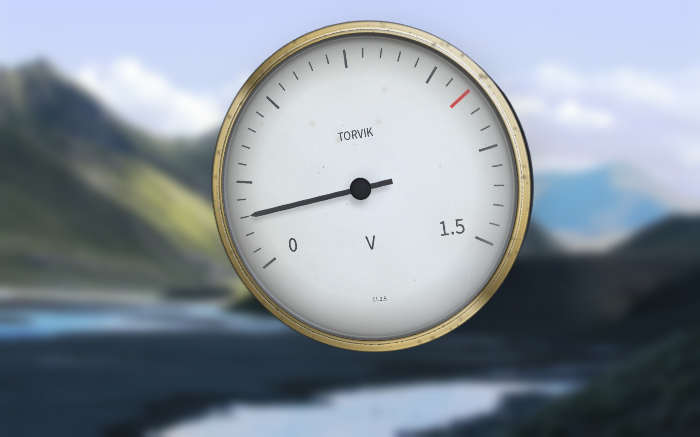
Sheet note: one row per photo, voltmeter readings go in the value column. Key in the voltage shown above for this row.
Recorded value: 0.15 V
